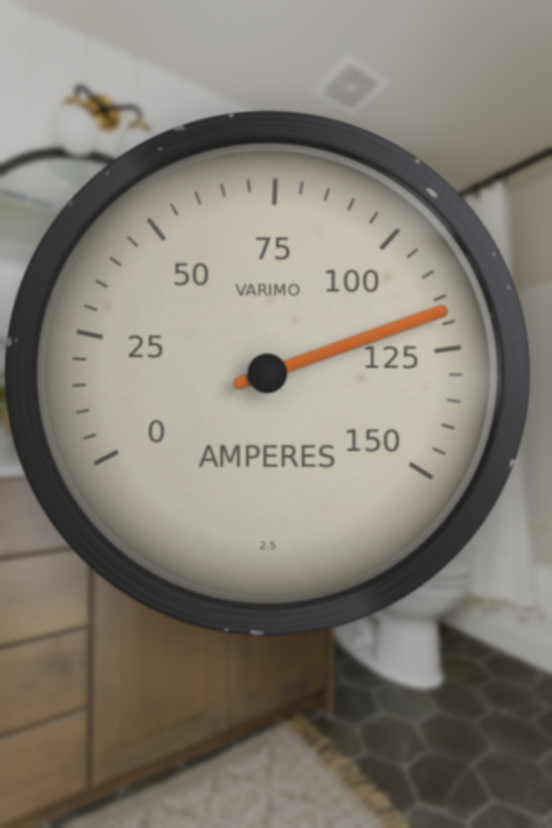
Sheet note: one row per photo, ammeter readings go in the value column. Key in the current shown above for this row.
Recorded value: 117.5 A
